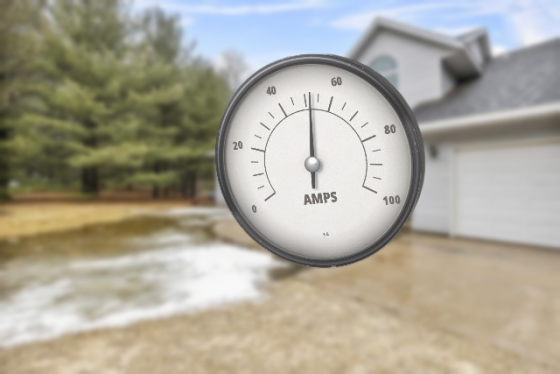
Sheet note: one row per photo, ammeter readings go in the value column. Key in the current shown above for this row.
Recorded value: 52.5 A
